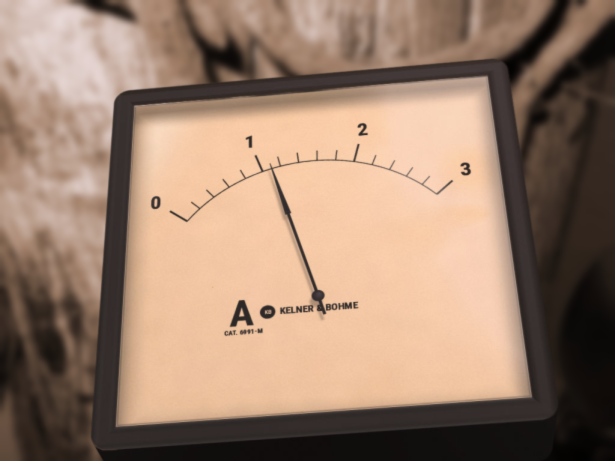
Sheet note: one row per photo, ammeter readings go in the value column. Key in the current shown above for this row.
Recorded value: 1.1 A
